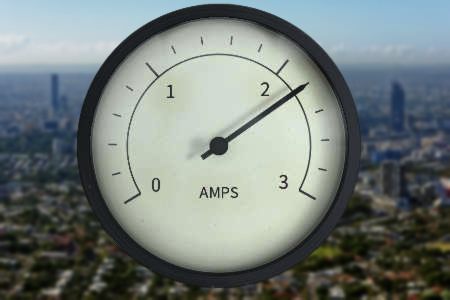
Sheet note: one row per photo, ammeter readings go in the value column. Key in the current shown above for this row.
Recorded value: 2.2 A
